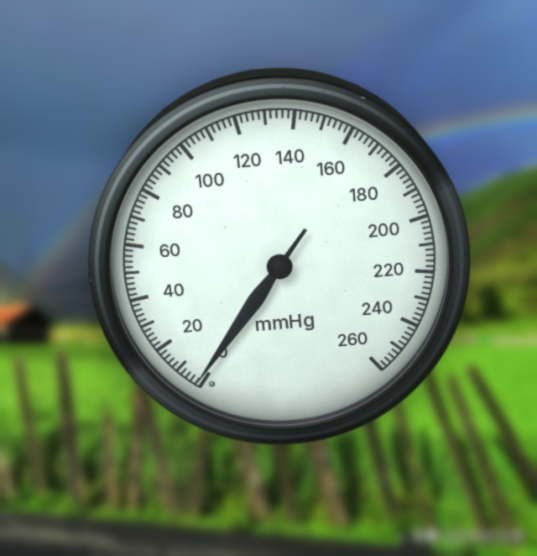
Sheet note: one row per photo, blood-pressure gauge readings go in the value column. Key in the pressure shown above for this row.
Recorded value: 2 mmHg
